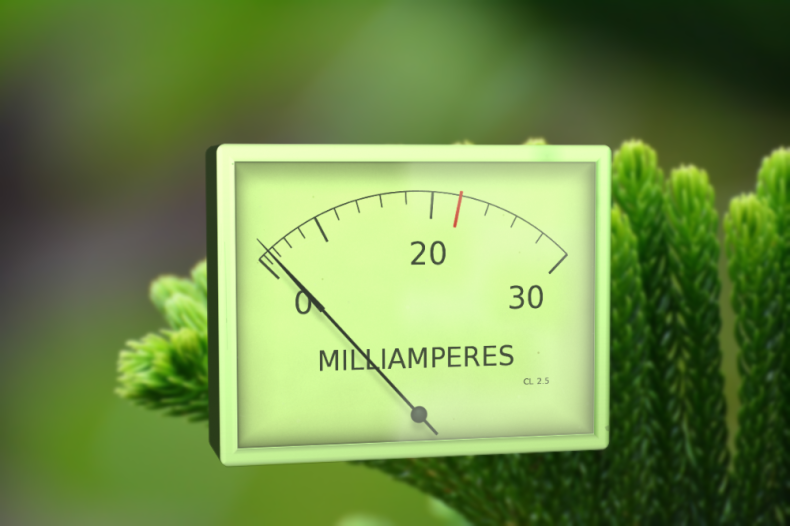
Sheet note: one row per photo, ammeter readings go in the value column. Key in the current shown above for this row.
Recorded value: 3 mA
